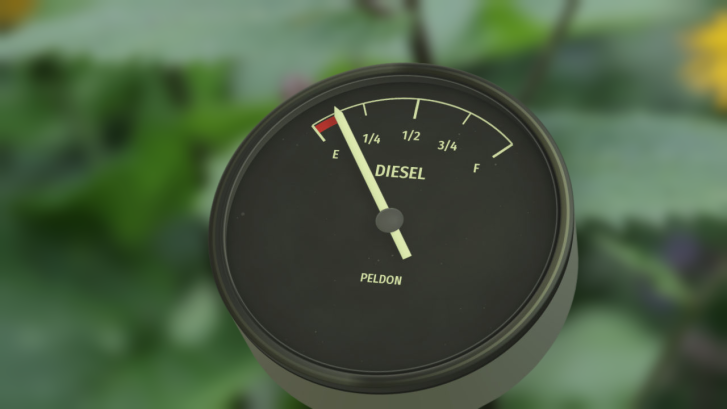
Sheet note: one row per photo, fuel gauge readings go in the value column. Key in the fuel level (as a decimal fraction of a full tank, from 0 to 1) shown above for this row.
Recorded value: 0.125
